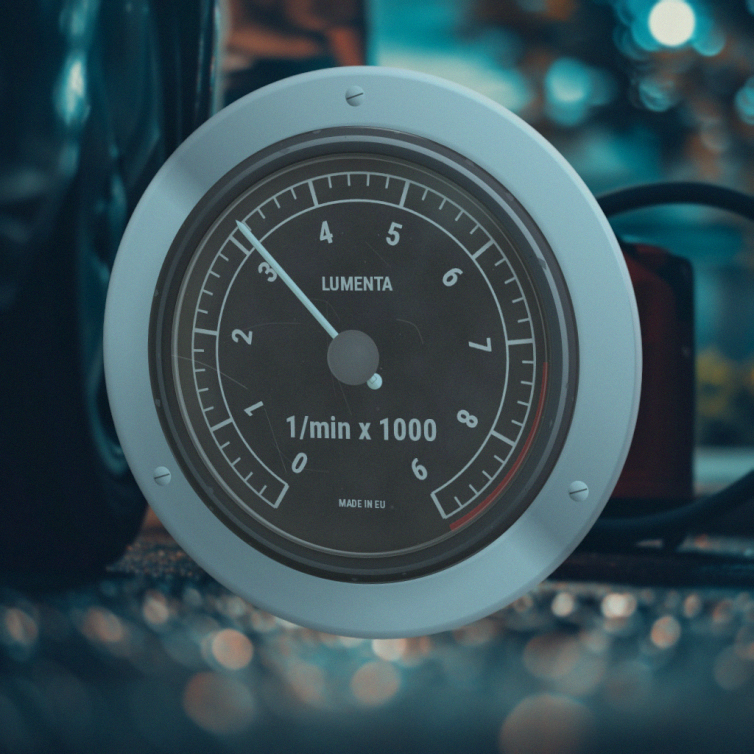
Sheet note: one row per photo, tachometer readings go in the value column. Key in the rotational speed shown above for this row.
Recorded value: 3200 rpm
